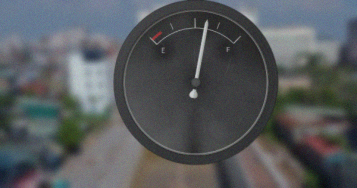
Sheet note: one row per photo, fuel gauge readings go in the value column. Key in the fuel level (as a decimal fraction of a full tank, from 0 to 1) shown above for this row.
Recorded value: 0.625
